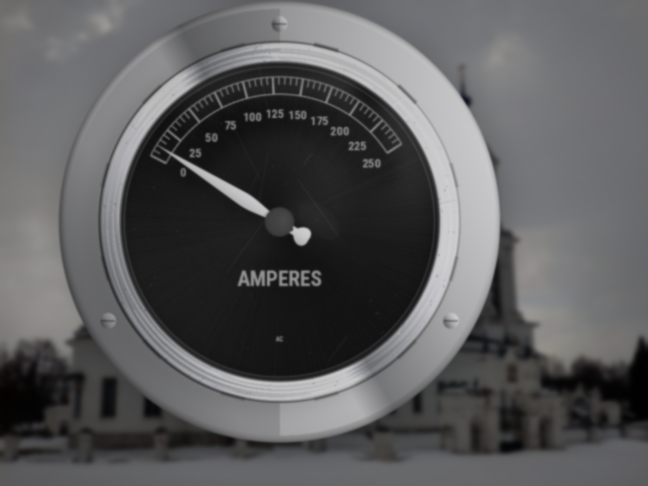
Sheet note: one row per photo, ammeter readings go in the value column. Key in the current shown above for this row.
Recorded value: 10 A
